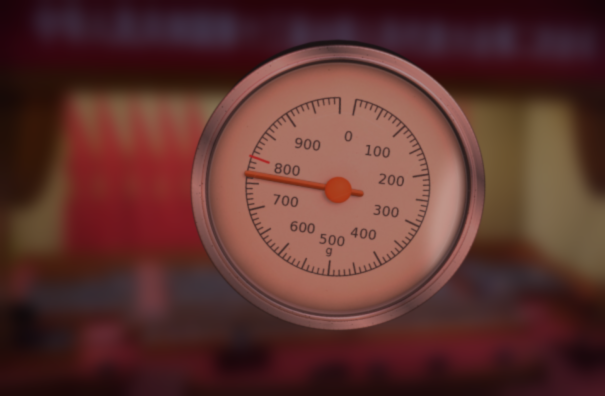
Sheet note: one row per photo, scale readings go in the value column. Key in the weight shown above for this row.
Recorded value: 770 g
